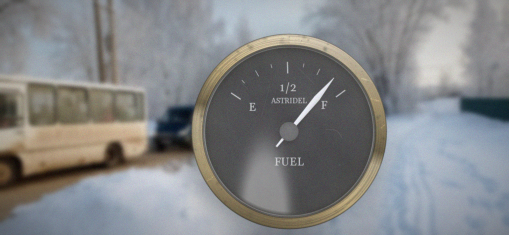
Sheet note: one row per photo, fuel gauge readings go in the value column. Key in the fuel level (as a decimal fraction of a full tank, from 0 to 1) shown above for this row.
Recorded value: 0.875
